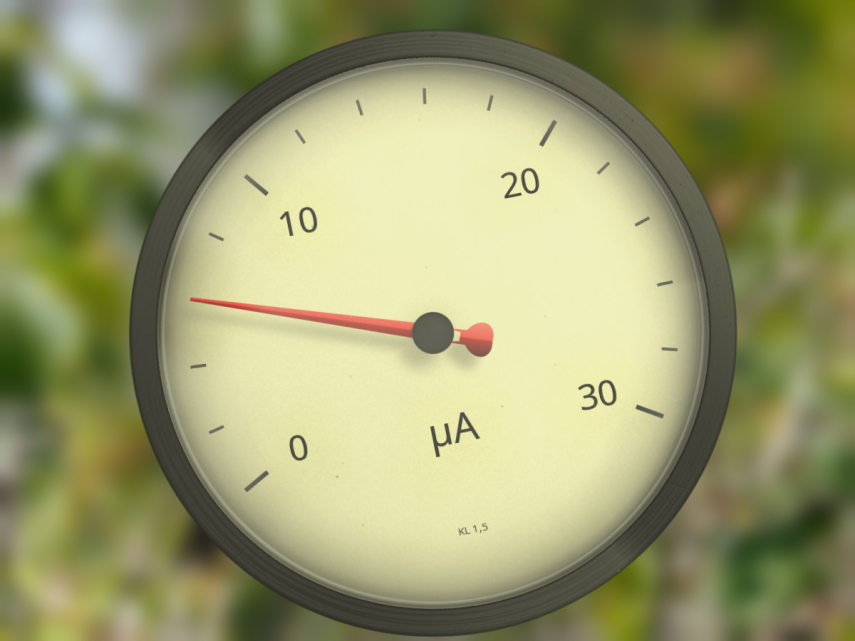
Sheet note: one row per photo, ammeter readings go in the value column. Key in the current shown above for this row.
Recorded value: 6 µA
